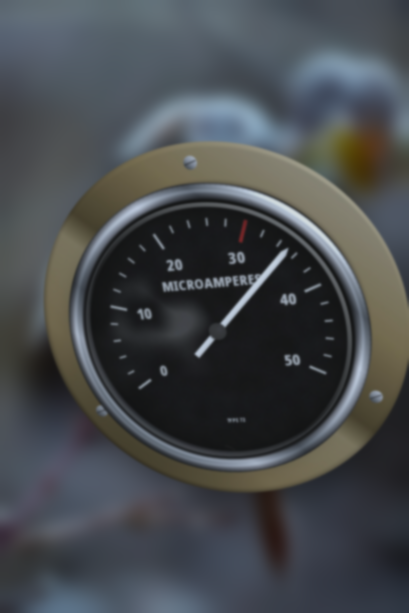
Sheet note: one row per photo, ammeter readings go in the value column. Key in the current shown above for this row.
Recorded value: 35 µA
